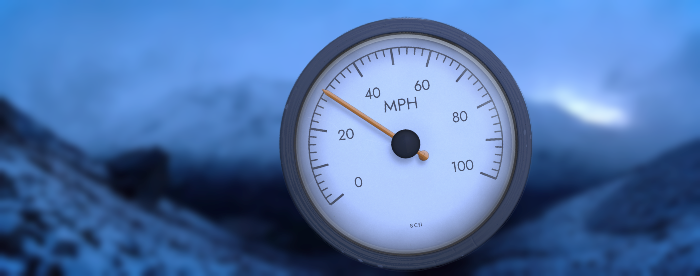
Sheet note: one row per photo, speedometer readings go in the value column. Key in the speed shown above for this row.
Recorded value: 30 mph
